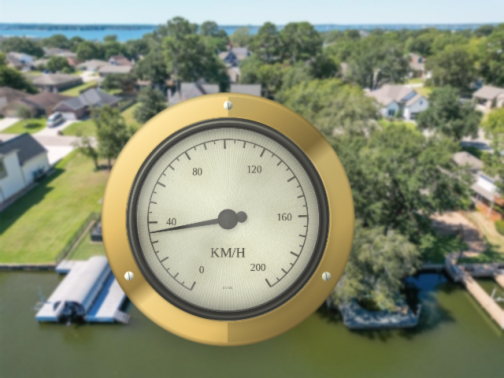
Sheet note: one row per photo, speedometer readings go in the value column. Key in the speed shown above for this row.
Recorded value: 35 km/h
